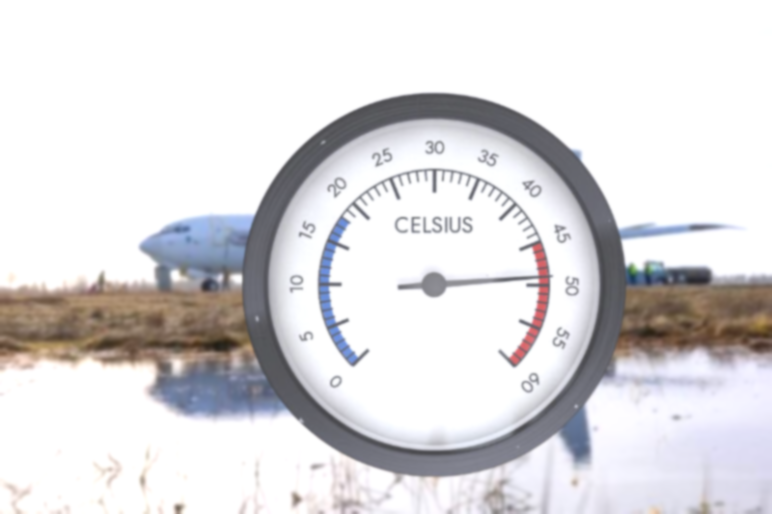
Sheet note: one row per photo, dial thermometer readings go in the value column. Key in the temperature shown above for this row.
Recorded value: 49 °C
